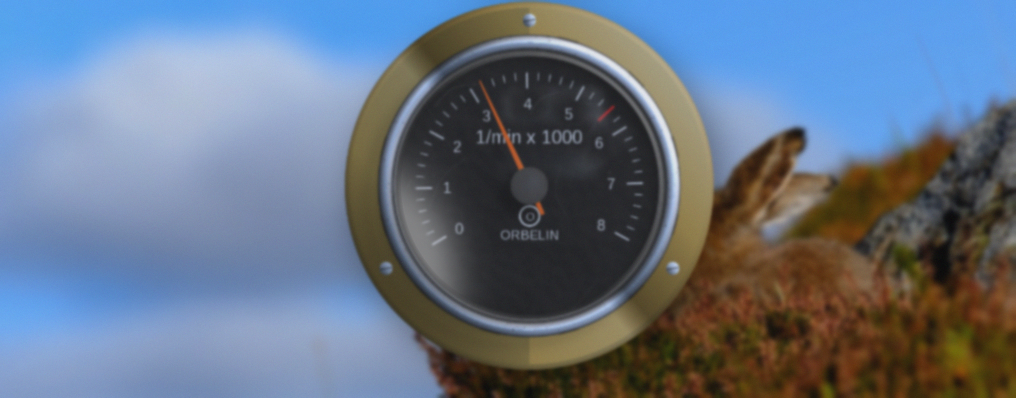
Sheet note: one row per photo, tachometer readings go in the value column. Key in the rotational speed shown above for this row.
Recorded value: 3200 rpm
